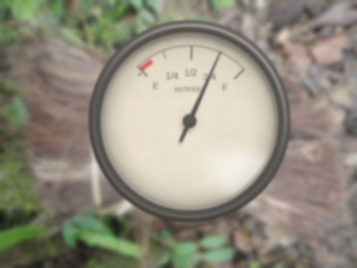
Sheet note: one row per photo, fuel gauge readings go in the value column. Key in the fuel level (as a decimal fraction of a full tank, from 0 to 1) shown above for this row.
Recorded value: 0.75
